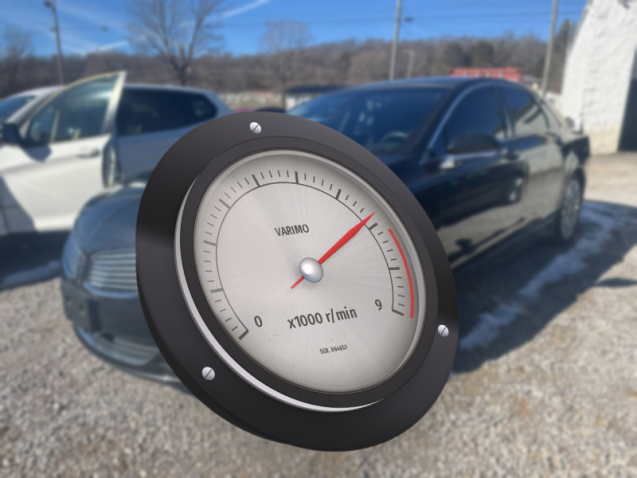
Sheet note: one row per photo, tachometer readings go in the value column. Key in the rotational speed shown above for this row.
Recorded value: 6800 rpm
